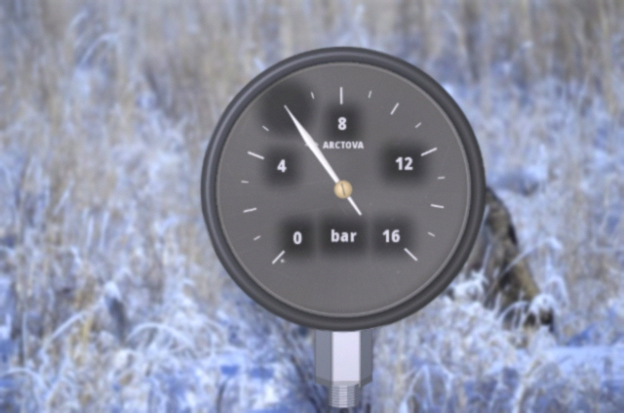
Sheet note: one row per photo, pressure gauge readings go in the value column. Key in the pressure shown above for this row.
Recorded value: 6 bar
